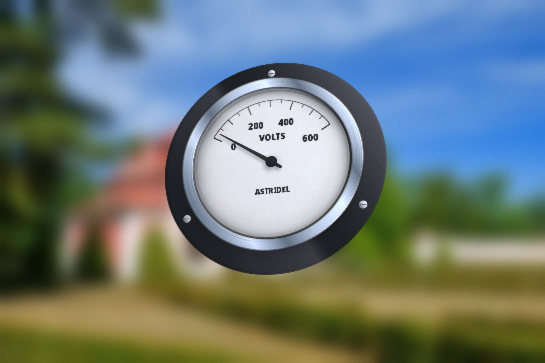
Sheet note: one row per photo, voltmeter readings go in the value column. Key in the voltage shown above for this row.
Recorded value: 25 V
